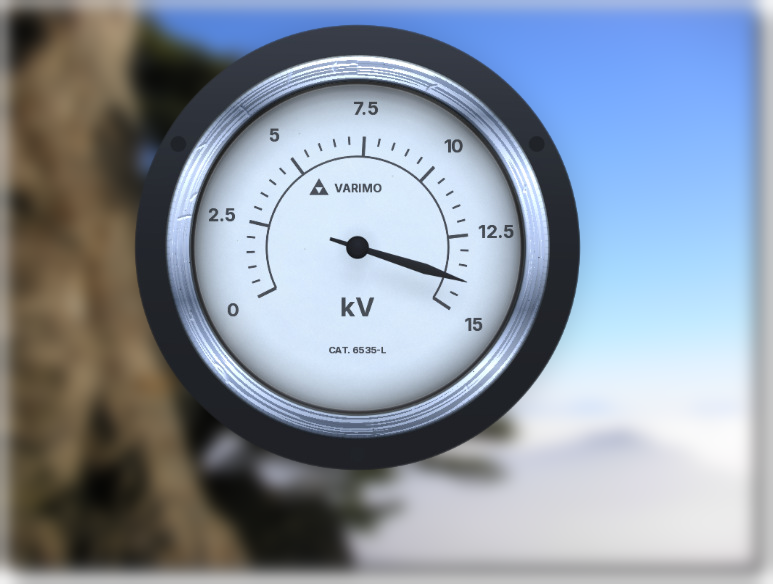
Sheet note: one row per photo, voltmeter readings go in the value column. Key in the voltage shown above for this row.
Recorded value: 14 kV
